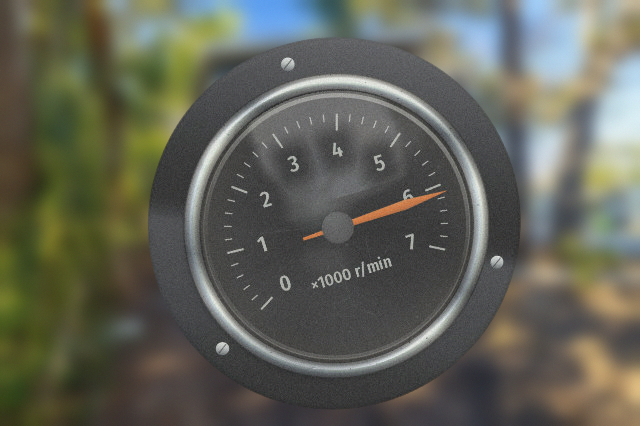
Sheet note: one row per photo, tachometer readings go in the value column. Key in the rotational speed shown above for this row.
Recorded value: 6100 rpm
